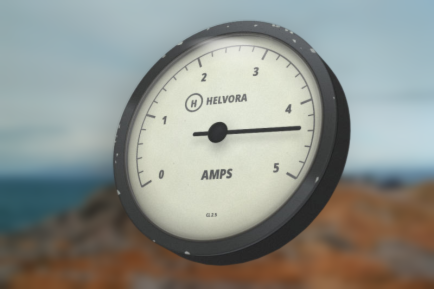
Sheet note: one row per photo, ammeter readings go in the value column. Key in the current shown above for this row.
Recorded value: 4.4 A
